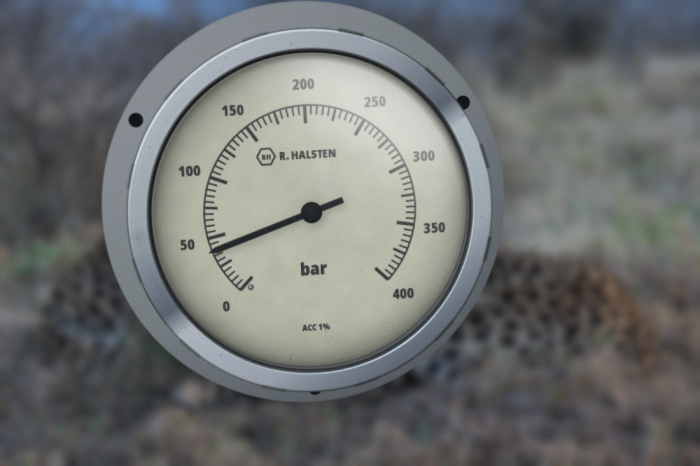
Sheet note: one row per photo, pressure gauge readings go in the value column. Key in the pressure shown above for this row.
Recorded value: 40 bar
